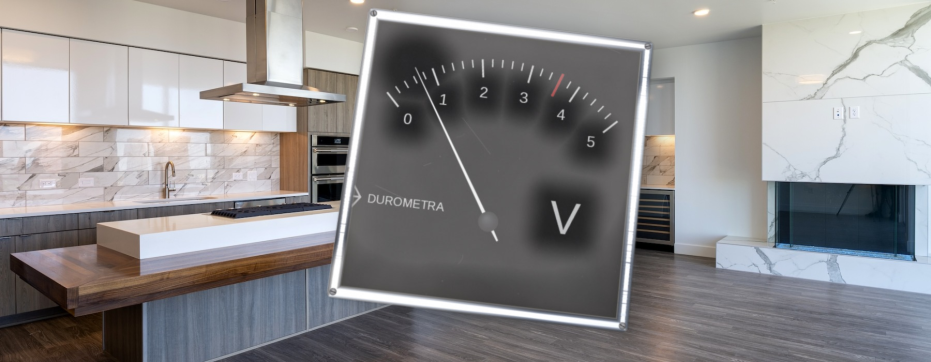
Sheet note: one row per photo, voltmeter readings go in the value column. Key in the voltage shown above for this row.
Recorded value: 0.7 V
